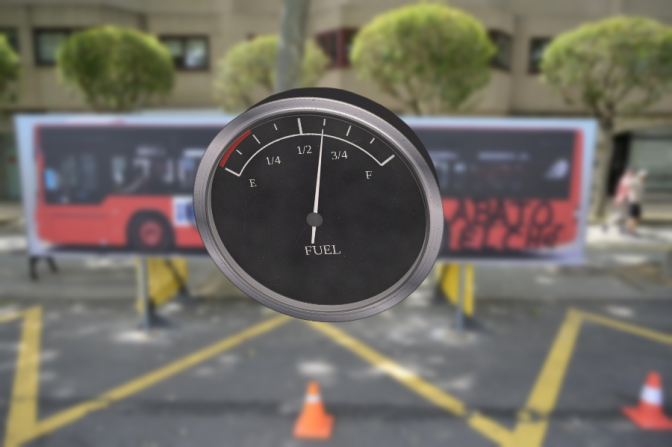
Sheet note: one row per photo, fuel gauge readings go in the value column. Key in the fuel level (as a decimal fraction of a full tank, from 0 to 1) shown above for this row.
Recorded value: 0.625
